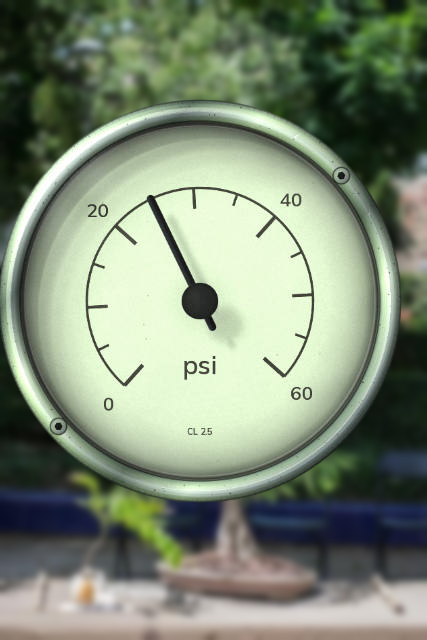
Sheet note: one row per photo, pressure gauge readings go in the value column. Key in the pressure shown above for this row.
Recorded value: 25 psi
